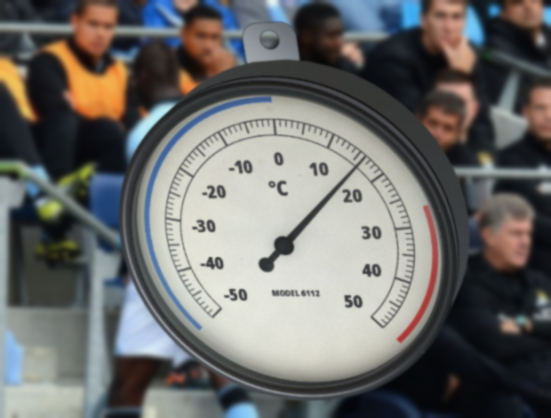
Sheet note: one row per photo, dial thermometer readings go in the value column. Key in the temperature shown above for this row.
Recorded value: 16 °C
